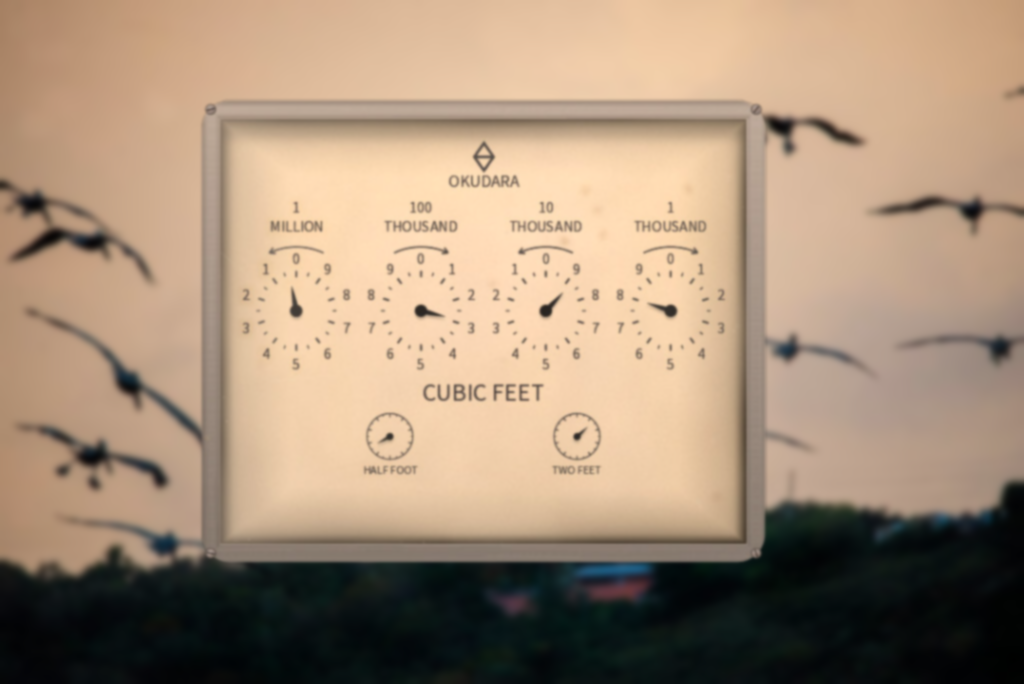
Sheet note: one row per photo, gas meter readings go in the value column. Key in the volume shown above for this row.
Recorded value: 28800 ft³
